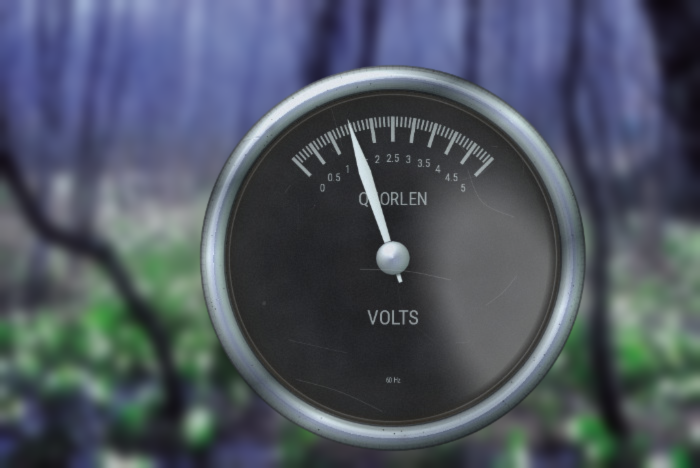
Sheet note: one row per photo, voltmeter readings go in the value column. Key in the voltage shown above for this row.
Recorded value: 1.5 V
